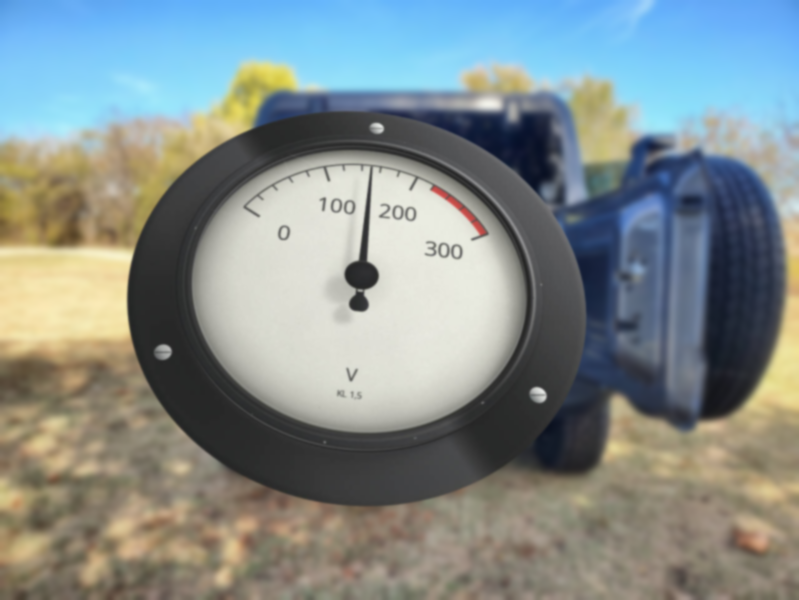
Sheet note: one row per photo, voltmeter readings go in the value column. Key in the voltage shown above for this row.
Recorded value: 150 V
